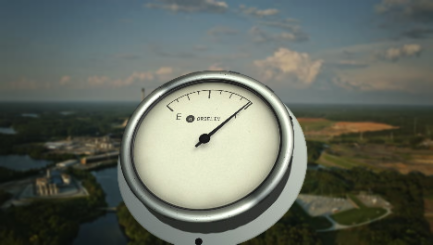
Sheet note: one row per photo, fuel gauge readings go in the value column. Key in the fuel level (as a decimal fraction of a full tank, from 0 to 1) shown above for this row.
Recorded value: 1
